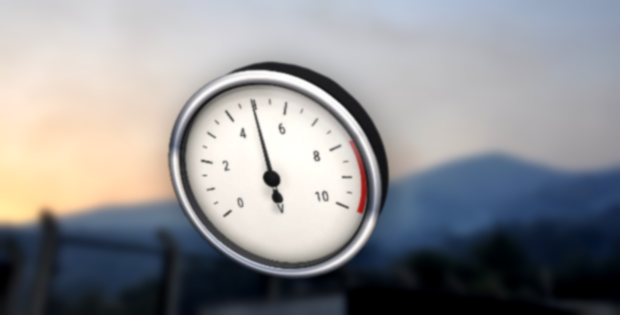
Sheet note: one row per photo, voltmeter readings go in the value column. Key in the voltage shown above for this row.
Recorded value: 5 V
